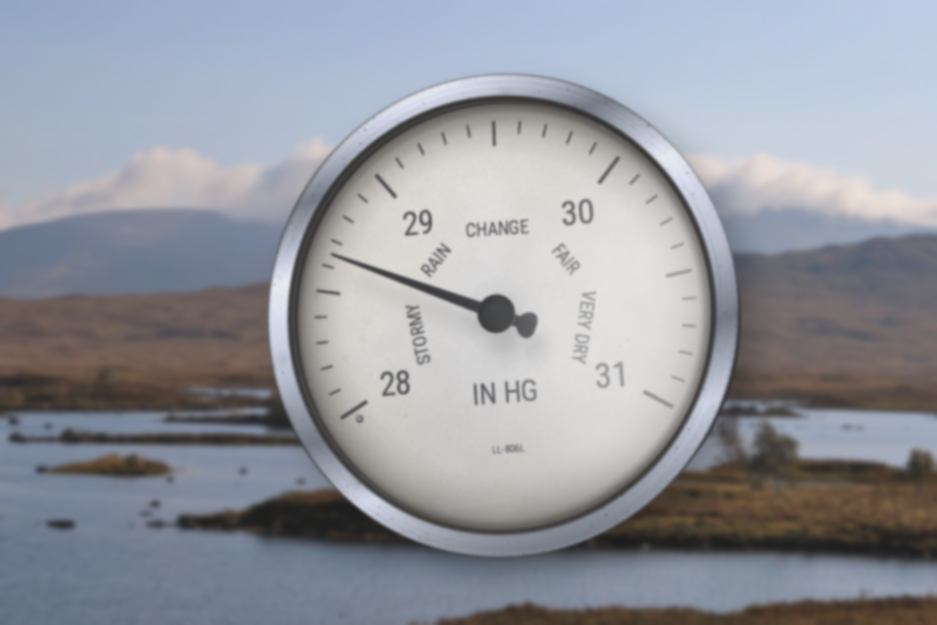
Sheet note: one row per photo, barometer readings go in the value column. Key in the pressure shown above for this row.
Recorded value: 28.65 inHg
